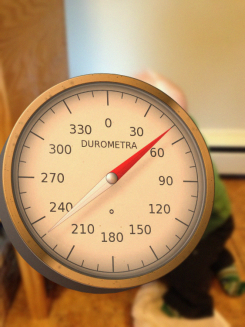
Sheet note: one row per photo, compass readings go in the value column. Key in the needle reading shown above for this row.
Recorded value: 50 °
